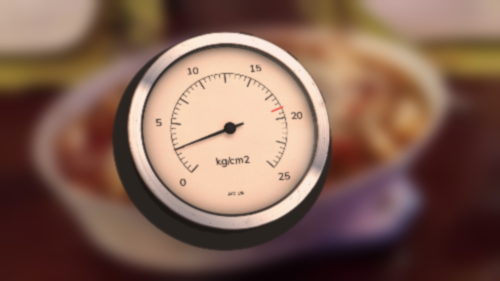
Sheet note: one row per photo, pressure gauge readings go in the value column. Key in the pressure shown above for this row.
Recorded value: 2.5 kg/cm²
